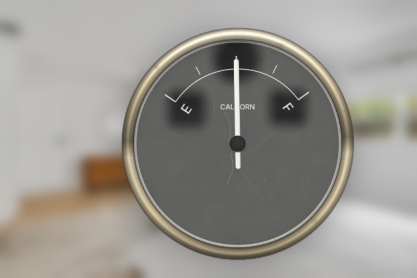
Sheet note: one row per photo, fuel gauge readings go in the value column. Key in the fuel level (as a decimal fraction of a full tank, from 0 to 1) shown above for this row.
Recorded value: 0.5
